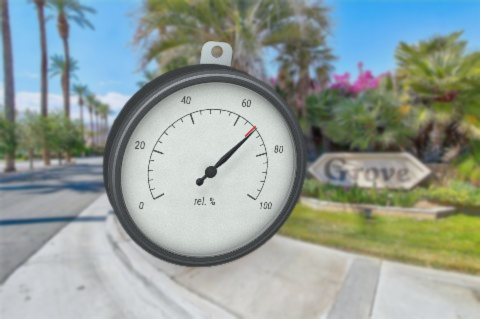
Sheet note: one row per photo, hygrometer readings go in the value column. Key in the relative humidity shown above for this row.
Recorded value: 68 %
